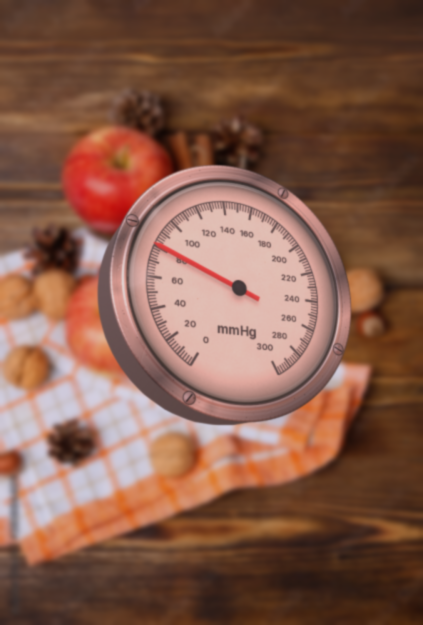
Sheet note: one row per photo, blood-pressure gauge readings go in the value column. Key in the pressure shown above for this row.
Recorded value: 80 mmHg
